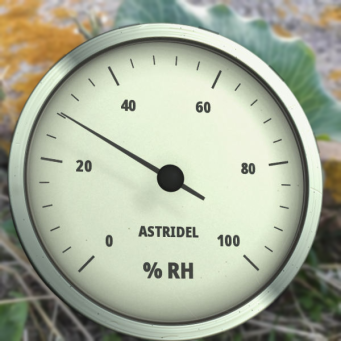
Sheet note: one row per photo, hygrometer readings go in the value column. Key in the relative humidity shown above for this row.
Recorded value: 28 %
